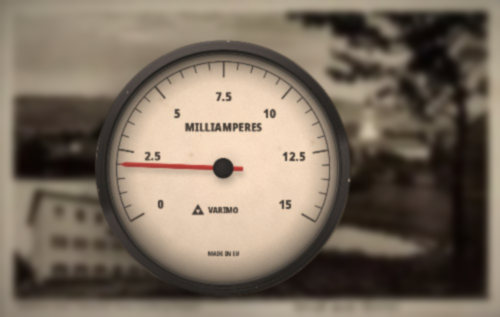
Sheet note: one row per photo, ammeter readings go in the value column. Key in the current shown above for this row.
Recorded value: 2 mA
